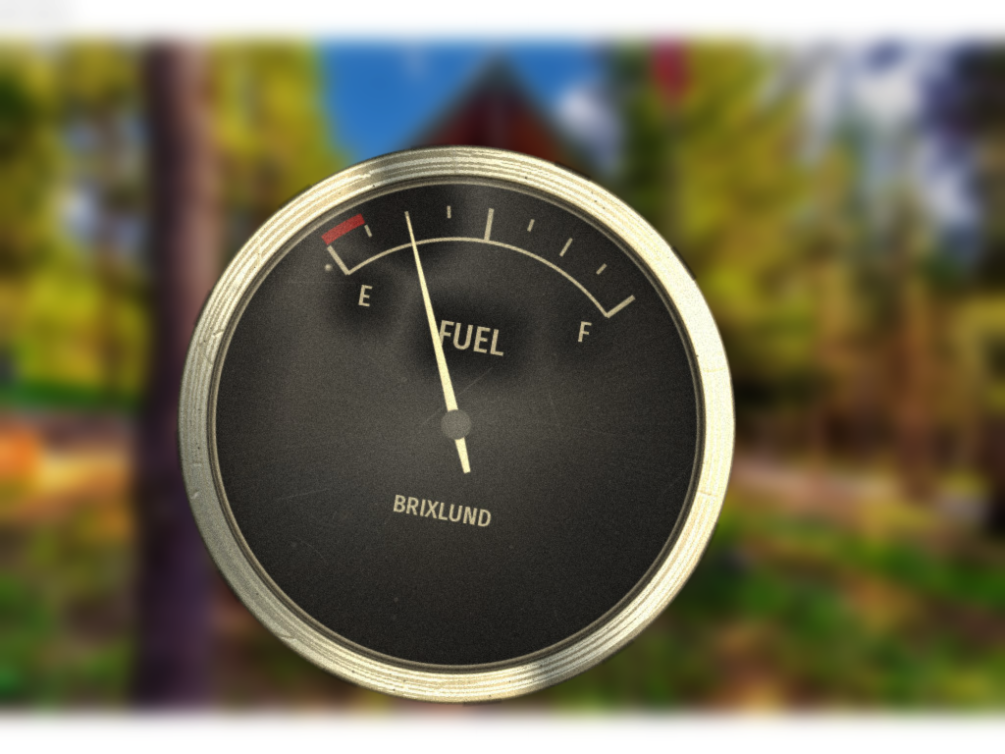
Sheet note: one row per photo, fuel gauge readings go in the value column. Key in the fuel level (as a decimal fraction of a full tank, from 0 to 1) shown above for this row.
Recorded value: 0.25
